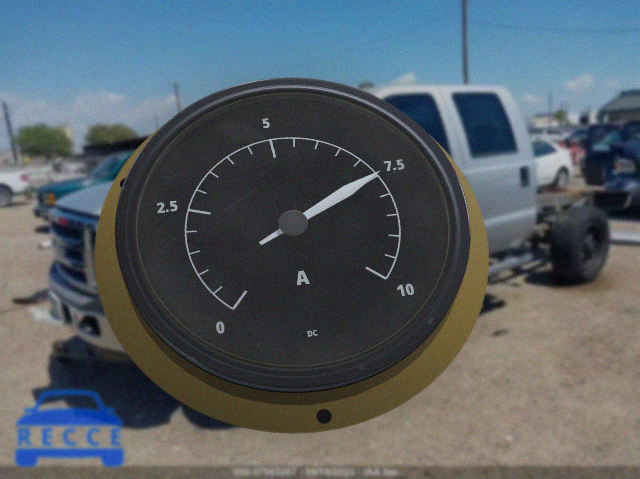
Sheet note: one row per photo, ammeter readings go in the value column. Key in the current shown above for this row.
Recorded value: 7.5 A
